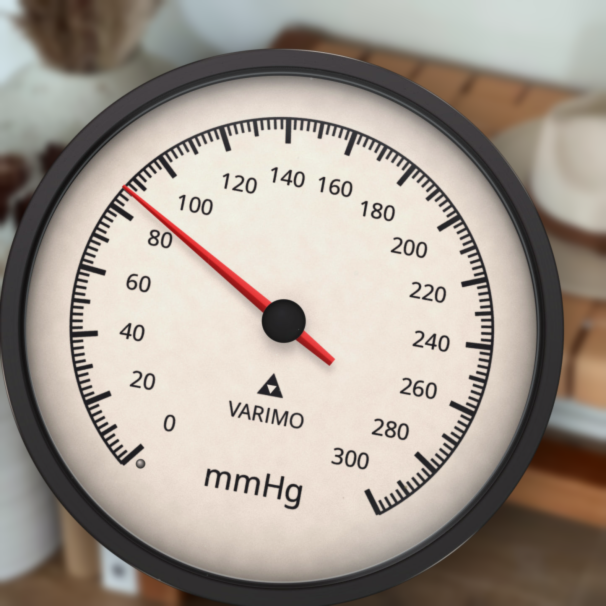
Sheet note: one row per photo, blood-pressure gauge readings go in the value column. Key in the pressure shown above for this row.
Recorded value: 86 mmHg
